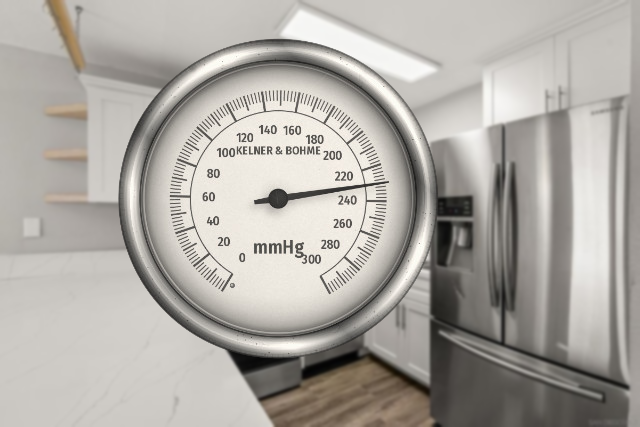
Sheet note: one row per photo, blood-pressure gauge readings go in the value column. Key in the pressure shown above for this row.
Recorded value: 230 mmHg
